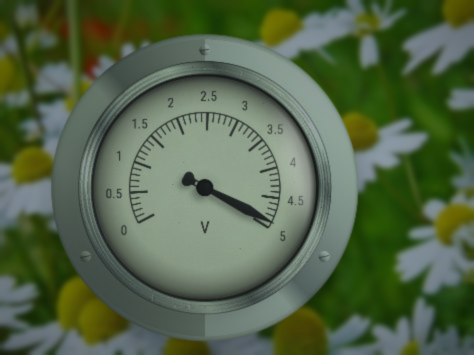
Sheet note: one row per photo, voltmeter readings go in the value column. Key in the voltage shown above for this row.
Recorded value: 4.9 V
